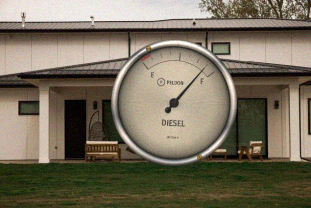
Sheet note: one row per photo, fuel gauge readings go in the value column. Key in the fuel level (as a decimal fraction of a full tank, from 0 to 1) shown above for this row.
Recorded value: 0.875
